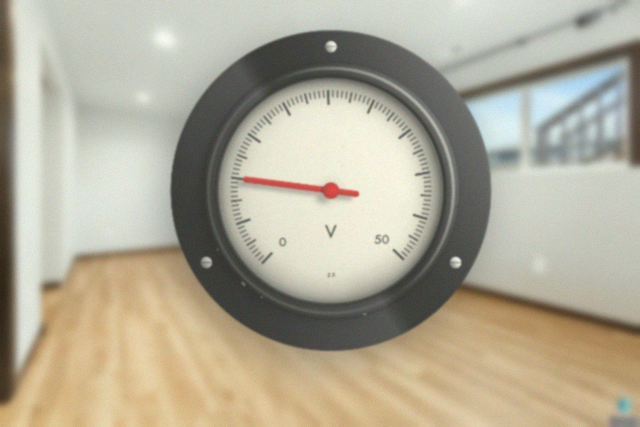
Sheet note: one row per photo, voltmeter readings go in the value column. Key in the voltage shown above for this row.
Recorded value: 10 V
